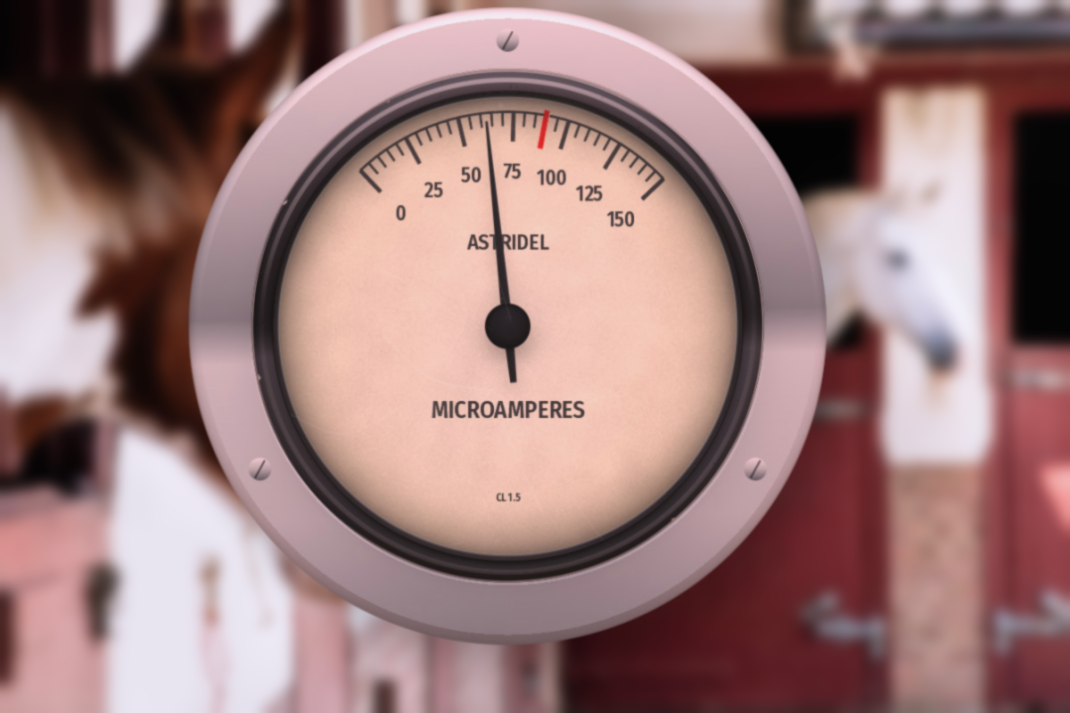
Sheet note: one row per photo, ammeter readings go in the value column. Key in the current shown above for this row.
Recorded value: 62.5 µA
